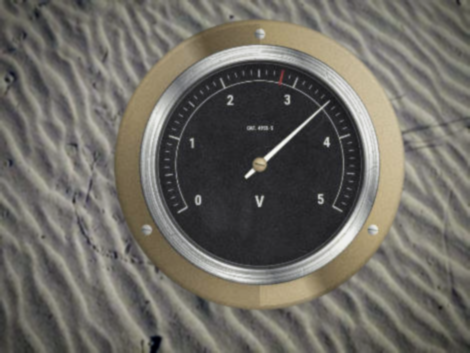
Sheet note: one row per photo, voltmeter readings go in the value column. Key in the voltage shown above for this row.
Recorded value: 3.5 V
